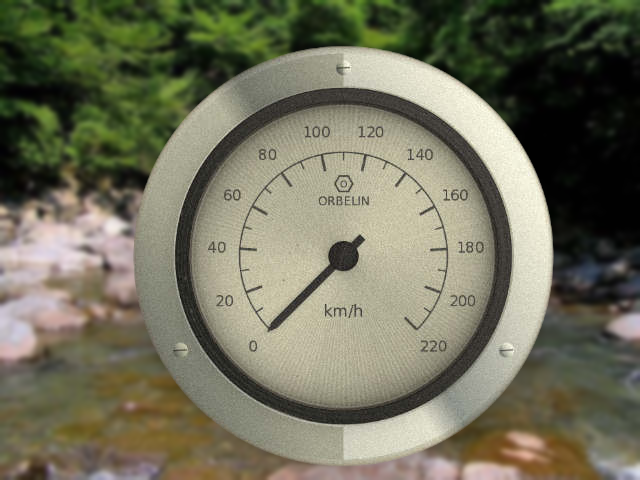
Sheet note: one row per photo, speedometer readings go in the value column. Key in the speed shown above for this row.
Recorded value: 0 km/h
